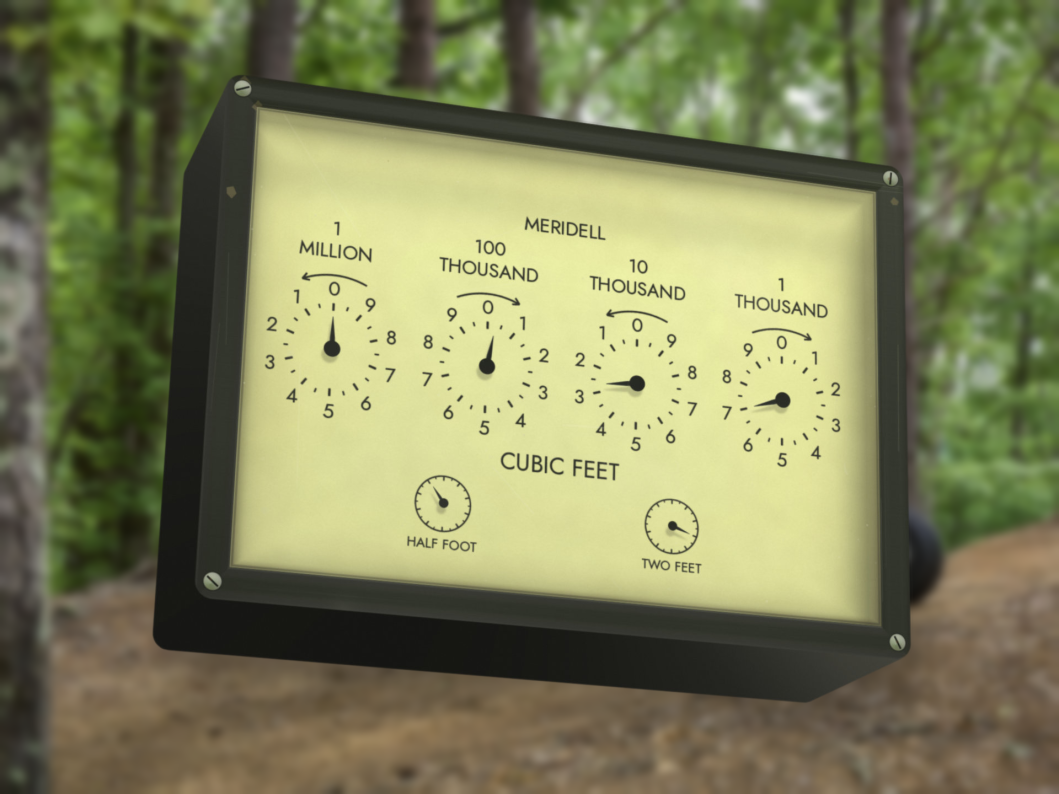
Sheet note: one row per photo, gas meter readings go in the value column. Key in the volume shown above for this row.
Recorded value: 2700 ft³
